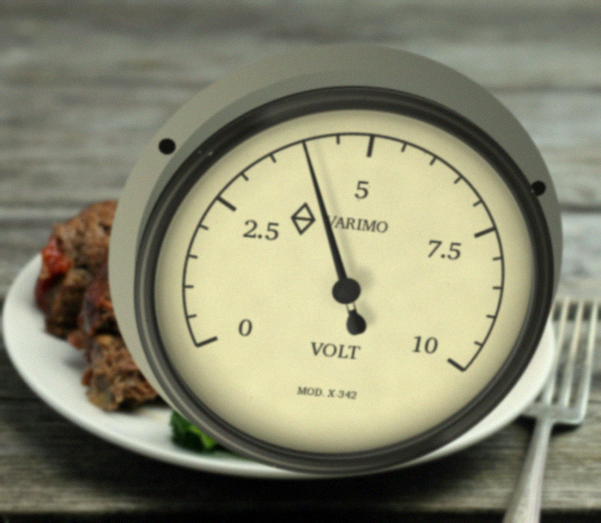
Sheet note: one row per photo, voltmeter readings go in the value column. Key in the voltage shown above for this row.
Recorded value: 4 V
